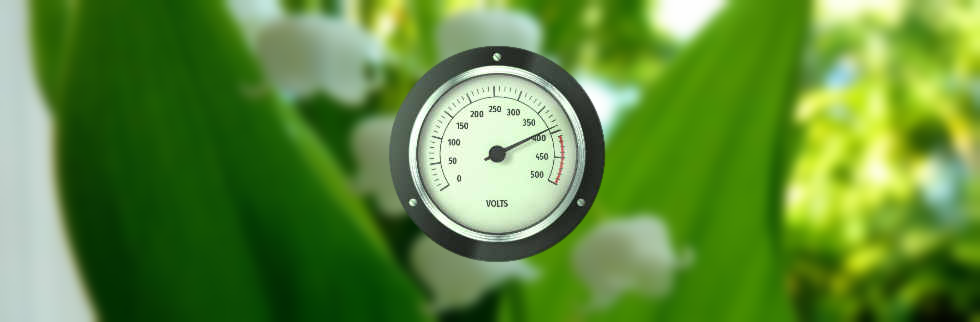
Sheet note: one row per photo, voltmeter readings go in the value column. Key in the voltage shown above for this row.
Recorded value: 390 V
